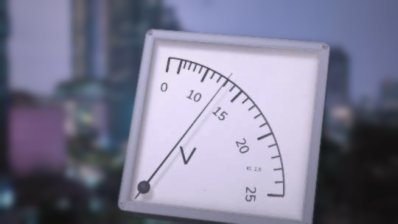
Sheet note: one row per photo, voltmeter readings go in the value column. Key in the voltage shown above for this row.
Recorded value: 13 V
